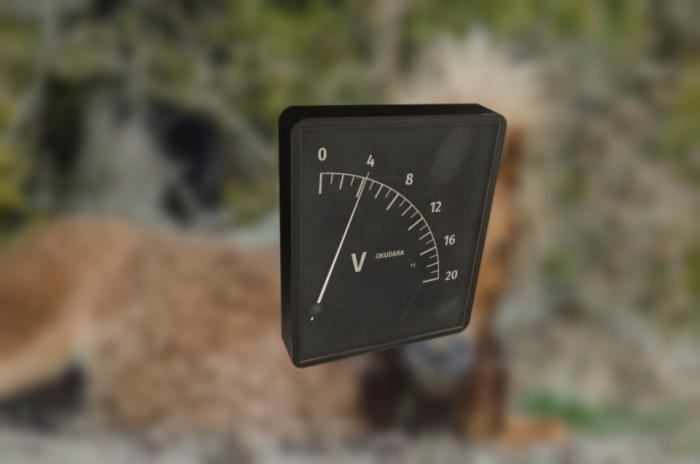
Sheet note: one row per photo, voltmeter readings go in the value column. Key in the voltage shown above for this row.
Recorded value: 4 V
